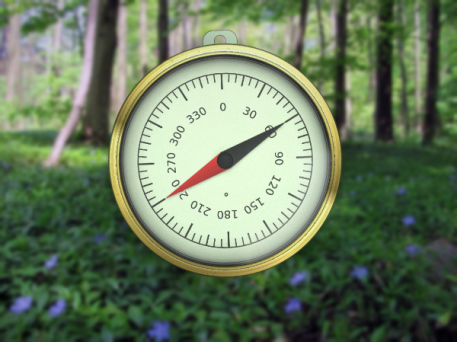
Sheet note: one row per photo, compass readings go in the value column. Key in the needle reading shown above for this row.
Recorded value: 240 °
